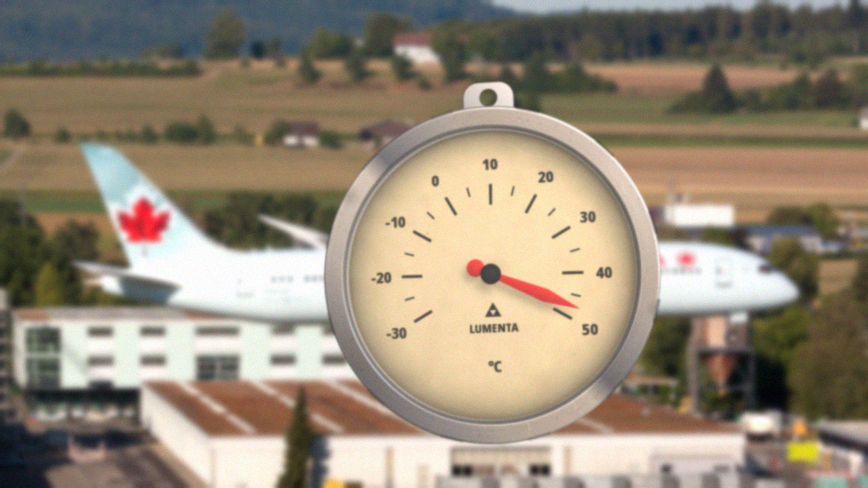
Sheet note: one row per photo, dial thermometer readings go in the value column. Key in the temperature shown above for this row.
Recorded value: 47.5 °C
